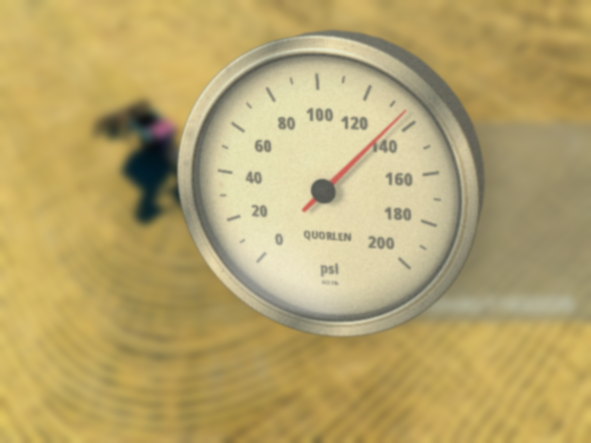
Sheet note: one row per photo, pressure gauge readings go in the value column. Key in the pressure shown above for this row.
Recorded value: 135 psi
